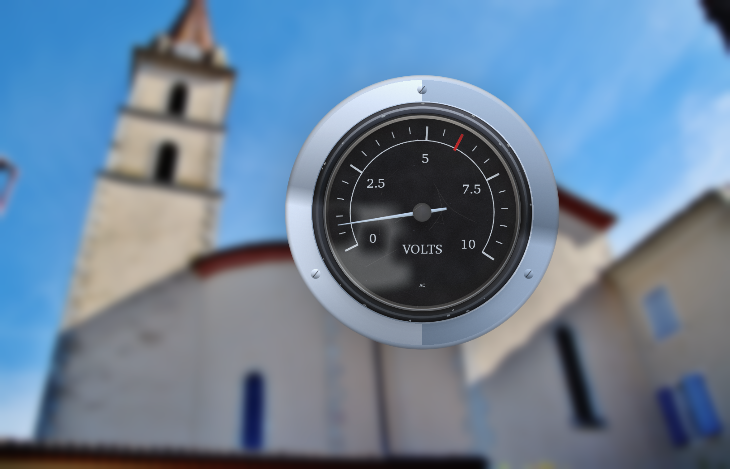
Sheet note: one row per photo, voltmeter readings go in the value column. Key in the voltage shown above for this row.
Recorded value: 0.75 V
